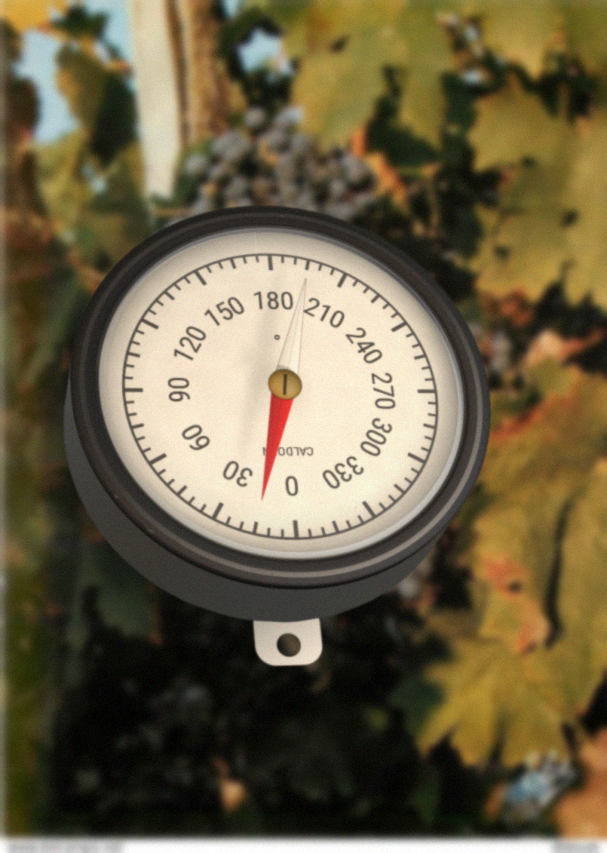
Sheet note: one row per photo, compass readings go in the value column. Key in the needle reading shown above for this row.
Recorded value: 15 °
